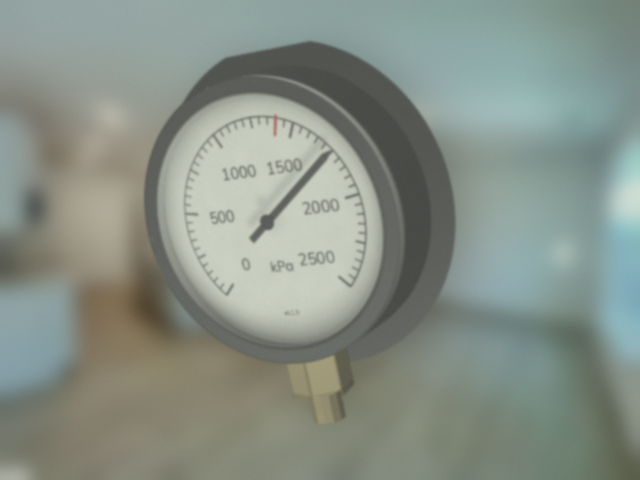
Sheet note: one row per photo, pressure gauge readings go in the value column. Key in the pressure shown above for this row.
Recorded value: 1750 kPa
